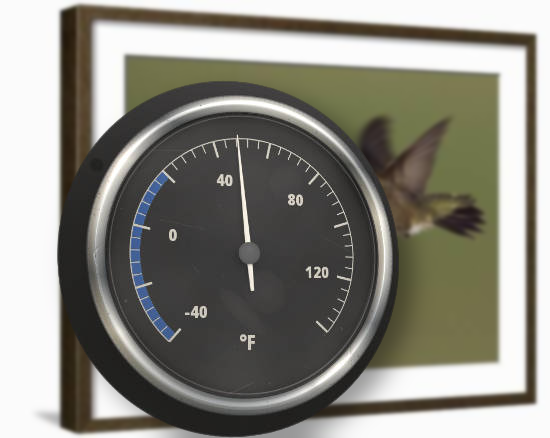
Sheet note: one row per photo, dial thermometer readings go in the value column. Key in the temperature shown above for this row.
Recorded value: 48 °F
